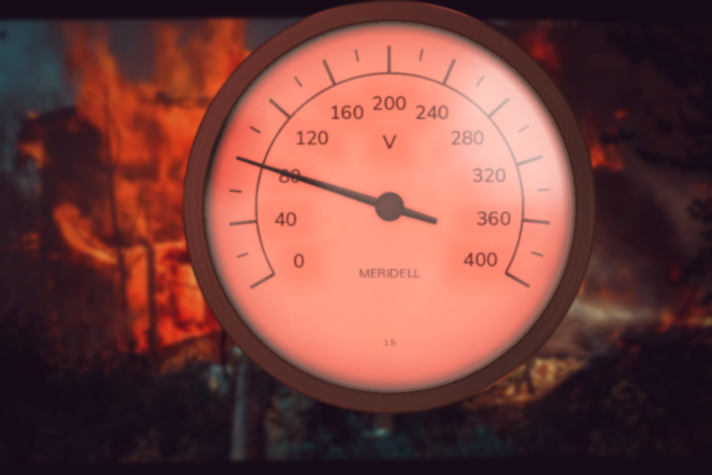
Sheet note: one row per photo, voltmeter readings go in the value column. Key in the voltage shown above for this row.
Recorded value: 80 V
